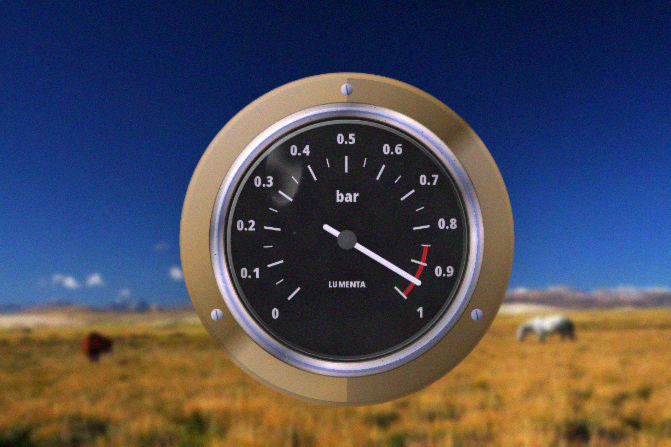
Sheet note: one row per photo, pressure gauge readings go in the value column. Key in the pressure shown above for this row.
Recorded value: 0.95 bar
